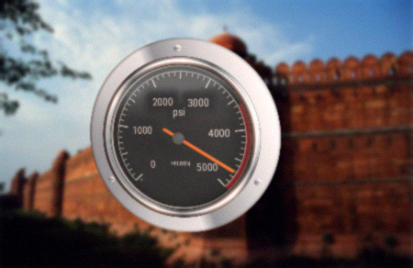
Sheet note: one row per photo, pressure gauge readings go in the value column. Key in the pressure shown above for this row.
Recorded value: 4700 psi
